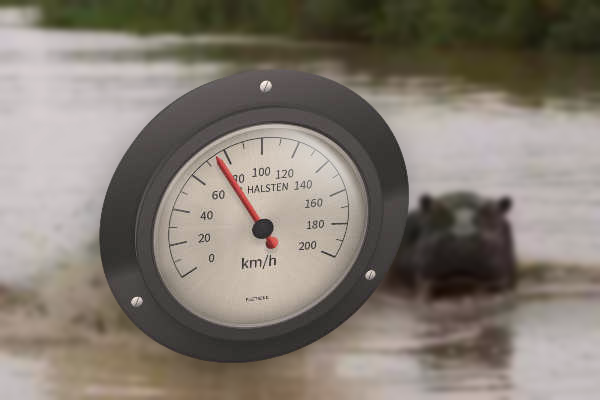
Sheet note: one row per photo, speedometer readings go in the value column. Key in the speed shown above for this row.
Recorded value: 75 km/h
